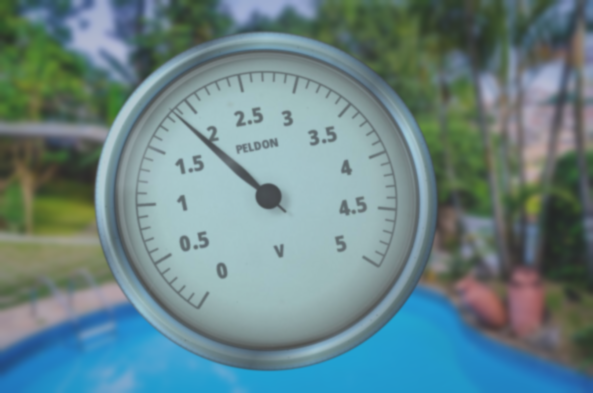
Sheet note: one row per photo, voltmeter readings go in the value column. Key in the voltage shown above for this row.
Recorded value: 1.85 V
